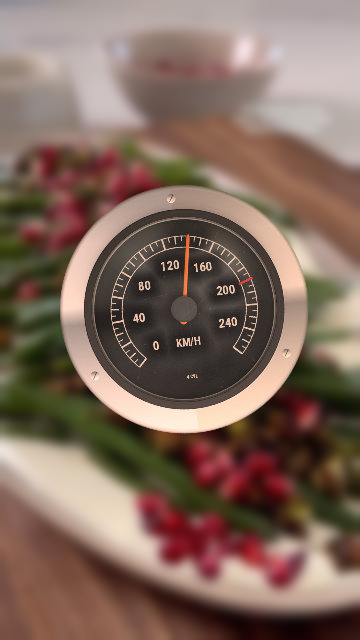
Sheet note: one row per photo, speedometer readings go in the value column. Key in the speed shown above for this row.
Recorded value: 140 km/h
